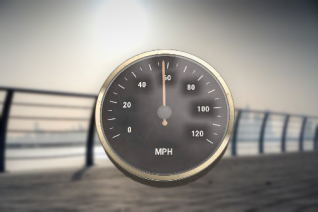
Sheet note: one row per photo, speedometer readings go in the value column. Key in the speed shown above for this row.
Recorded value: 57.5 mph
